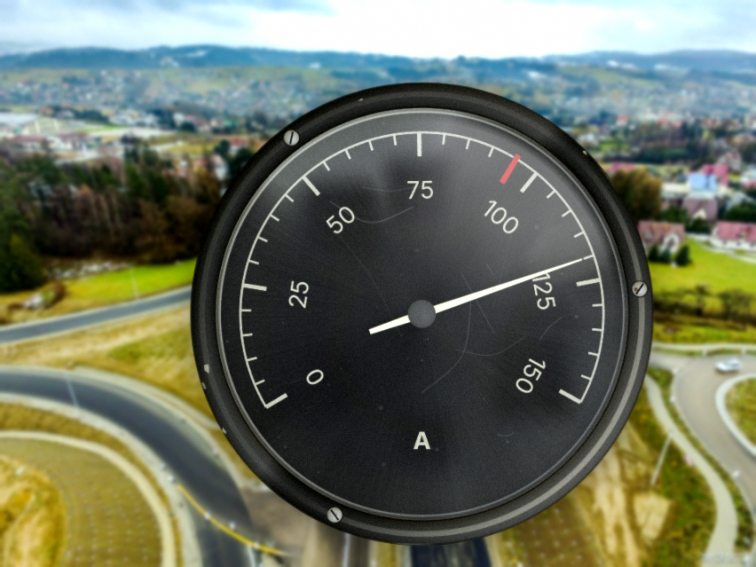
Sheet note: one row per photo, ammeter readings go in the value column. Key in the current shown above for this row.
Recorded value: 120 A
